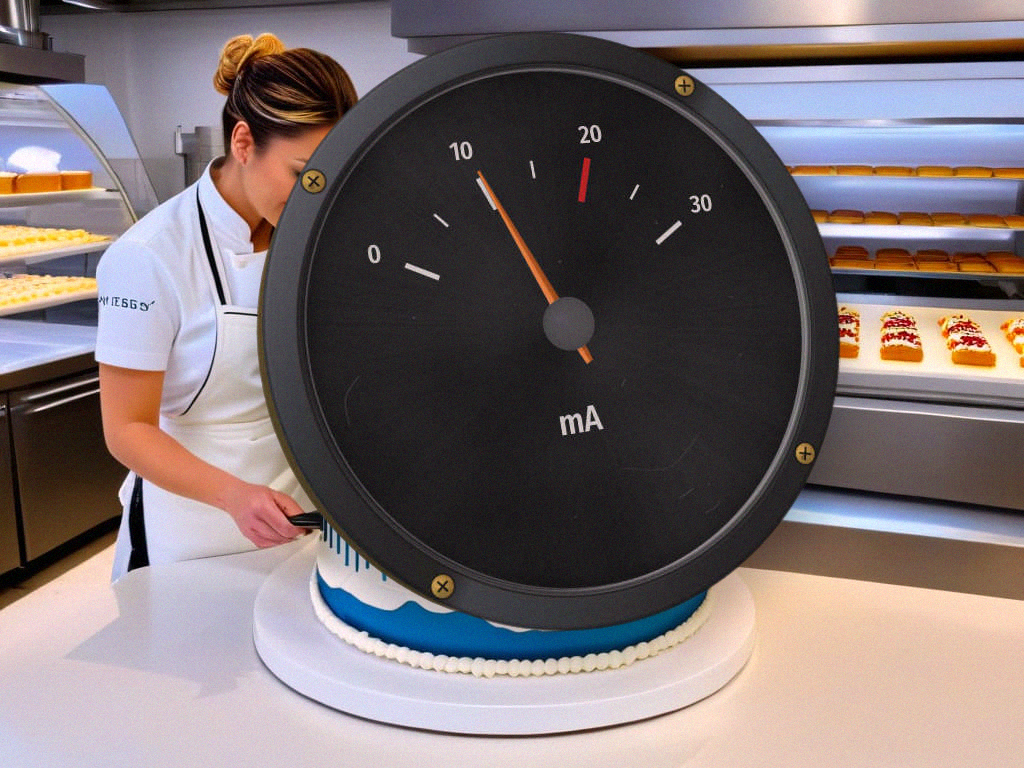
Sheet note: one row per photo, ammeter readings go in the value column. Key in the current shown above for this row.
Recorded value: 10 mA
